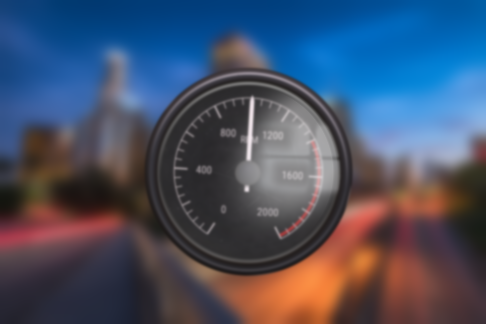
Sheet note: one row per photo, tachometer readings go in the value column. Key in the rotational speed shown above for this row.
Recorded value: 1000 rpm
